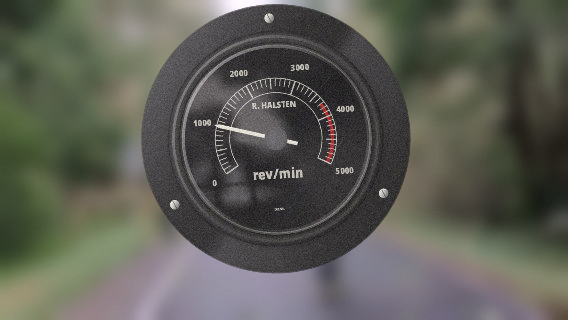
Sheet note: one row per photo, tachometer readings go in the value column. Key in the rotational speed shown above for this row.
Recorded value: 1000 rpm
